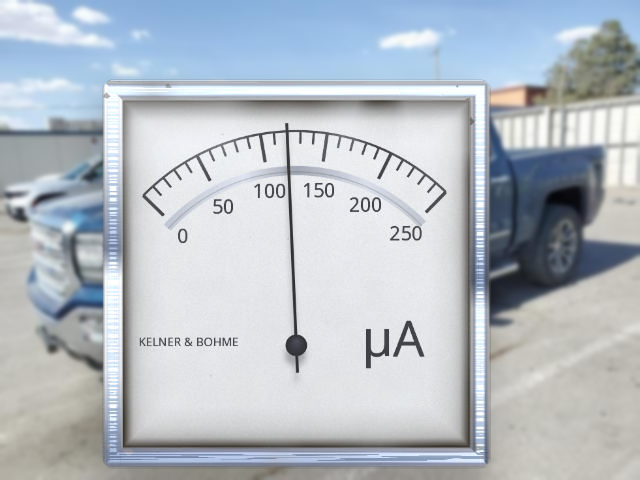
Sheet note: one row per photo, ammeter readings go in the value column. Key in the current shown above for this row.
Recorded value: 120 µA
